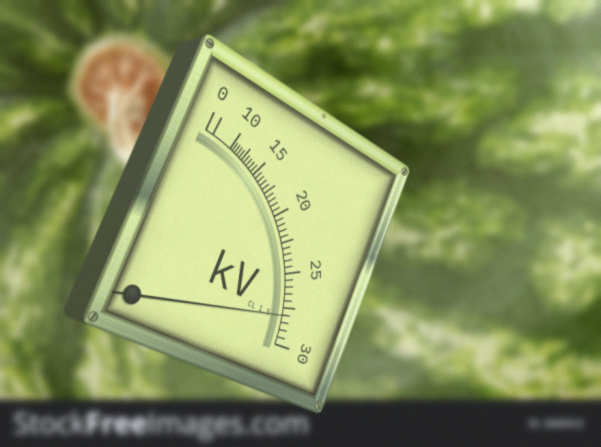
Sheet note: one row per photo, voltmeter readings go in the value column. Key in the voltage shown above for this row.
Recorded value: 28 kV
